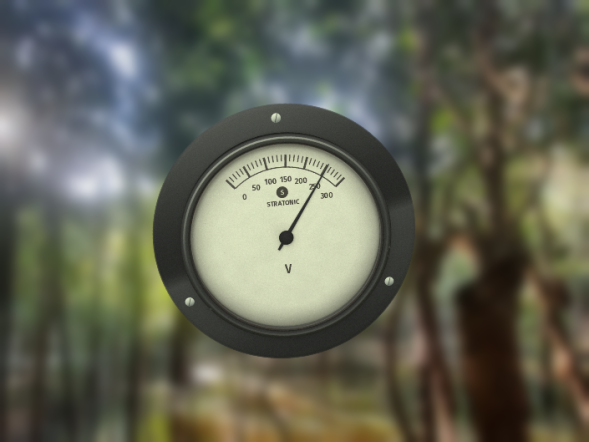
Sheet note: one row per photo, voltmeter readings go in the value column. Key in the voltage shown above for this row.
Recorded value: 250 V
